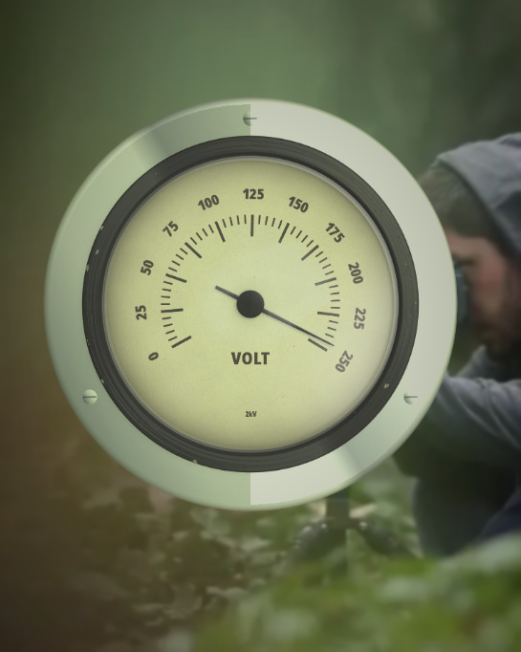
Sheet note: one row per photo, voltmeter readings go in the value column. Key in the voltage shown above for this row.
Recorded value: 245 V
